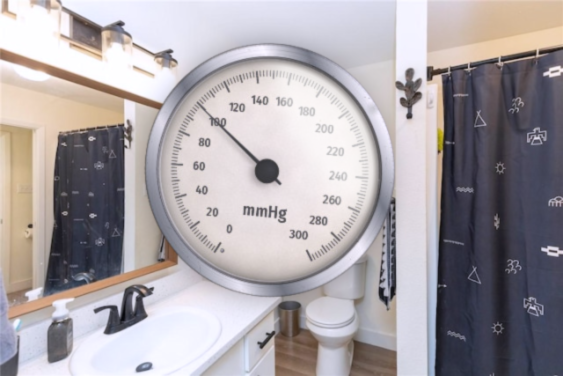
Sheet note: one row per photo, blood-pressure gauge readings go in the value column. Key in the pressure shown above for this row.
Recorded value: 100 mmHg
